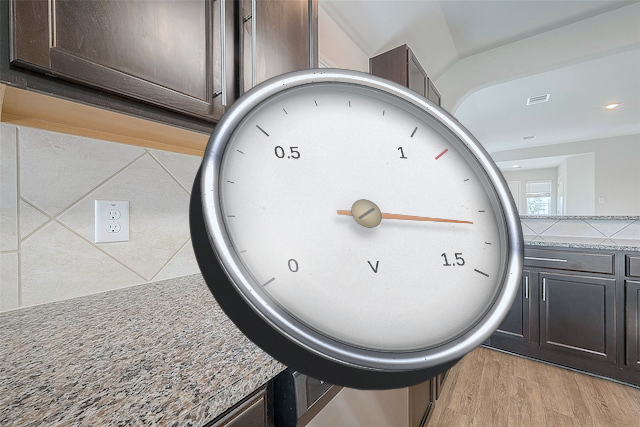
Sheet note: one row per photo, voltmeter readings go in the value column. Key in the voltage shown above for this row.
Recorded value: 1.35 V
